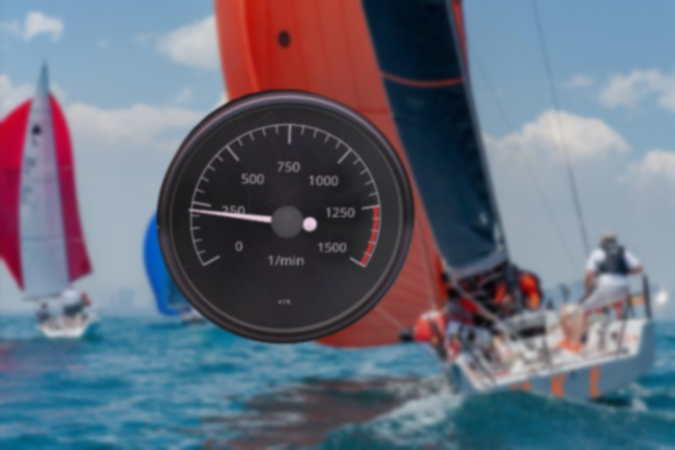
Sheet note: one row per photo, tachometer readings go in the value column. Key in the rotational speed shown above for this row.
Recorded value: 225 rpm
